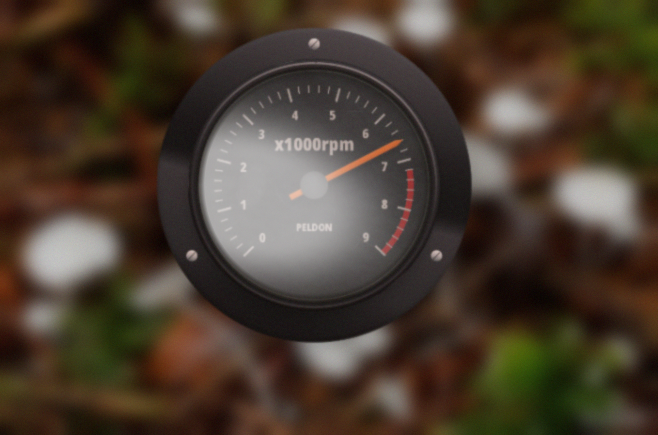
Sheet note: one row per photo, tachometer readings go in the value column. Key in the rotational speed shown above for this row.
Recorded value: 6600 rpm
